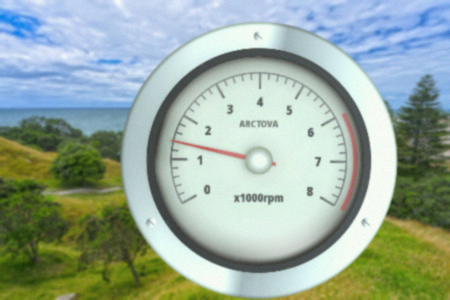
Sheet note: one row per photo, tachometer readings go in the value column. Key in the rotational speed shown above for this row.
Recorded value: 1400 rpm
